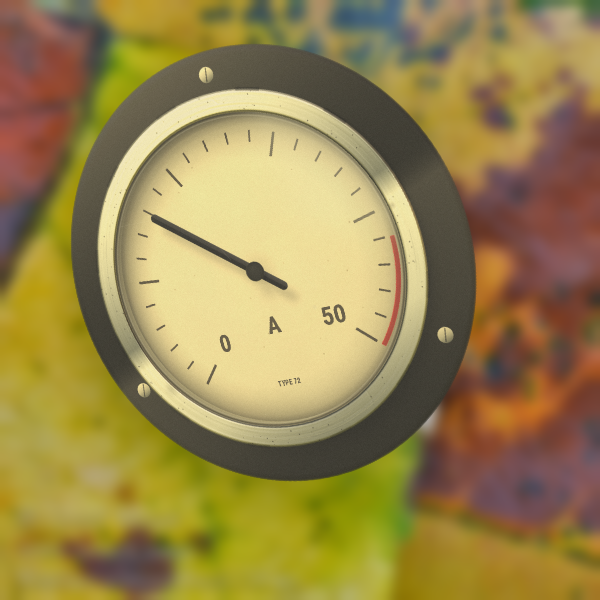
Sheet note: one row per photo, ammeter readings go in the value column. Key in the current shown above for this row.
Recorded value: 16 A
